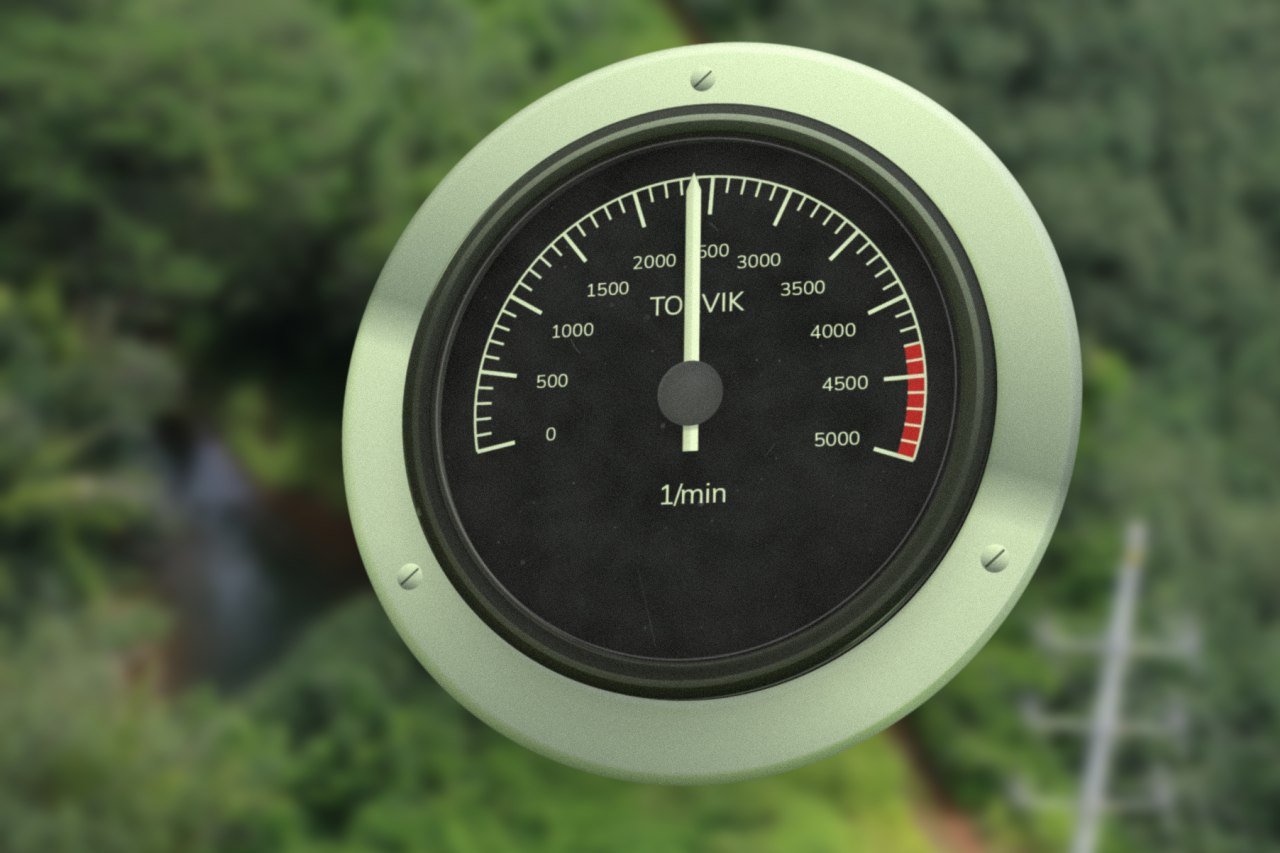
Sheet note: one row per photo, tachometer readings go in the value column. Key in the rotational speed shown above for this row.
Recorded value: 2400 rpm
